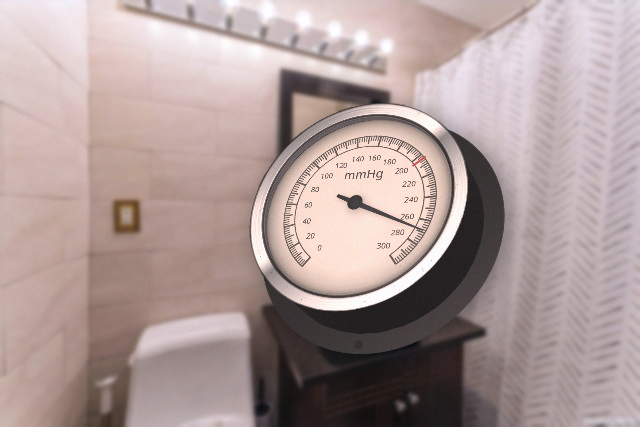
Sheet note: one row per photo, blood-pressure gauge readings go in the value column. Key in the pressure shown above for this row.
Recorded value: 270 mmHg
